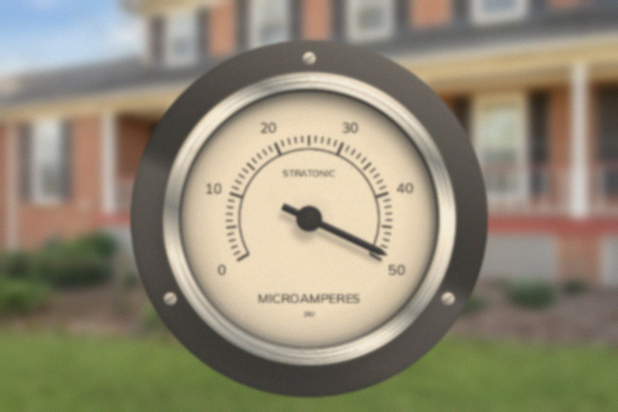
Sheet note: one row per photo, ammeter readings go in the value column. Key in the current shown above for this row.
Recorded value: 49 µA
